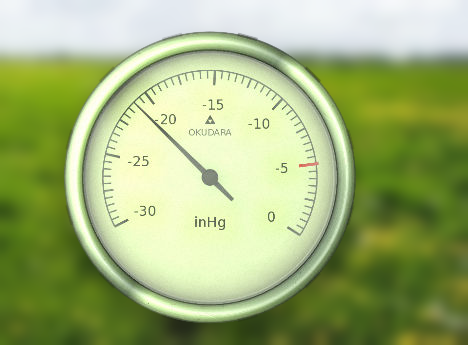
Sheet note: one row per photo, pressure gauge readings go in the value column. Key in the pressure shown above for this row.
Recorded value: -21 inHg
